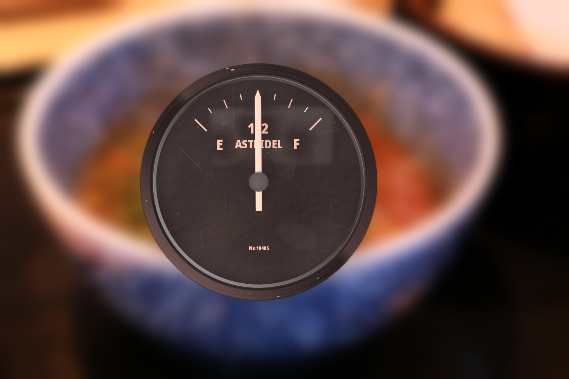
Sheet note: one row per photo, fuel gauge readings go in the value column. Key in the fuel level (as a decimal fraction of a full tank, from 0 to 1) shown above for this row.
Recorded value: 0.5
